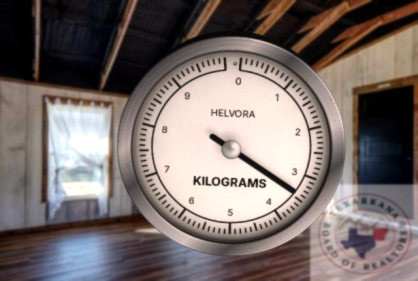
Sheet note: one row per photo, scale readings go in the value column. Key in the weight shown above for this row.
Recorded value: 3.4 kg
